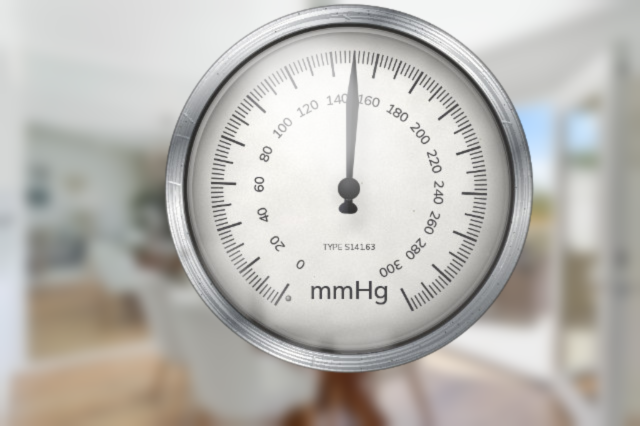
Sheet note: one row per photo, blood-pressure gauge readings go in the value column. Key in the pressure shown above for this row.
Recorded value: 150 mmHg
